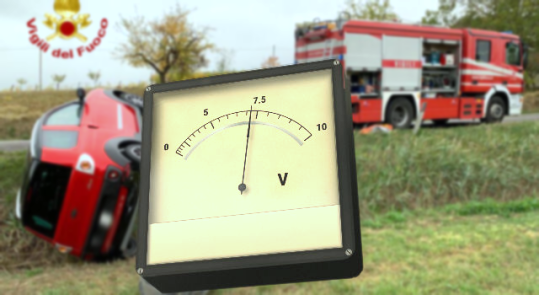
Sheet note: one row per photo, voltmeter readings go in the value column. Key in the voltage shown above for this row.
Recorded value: 7.25 V
